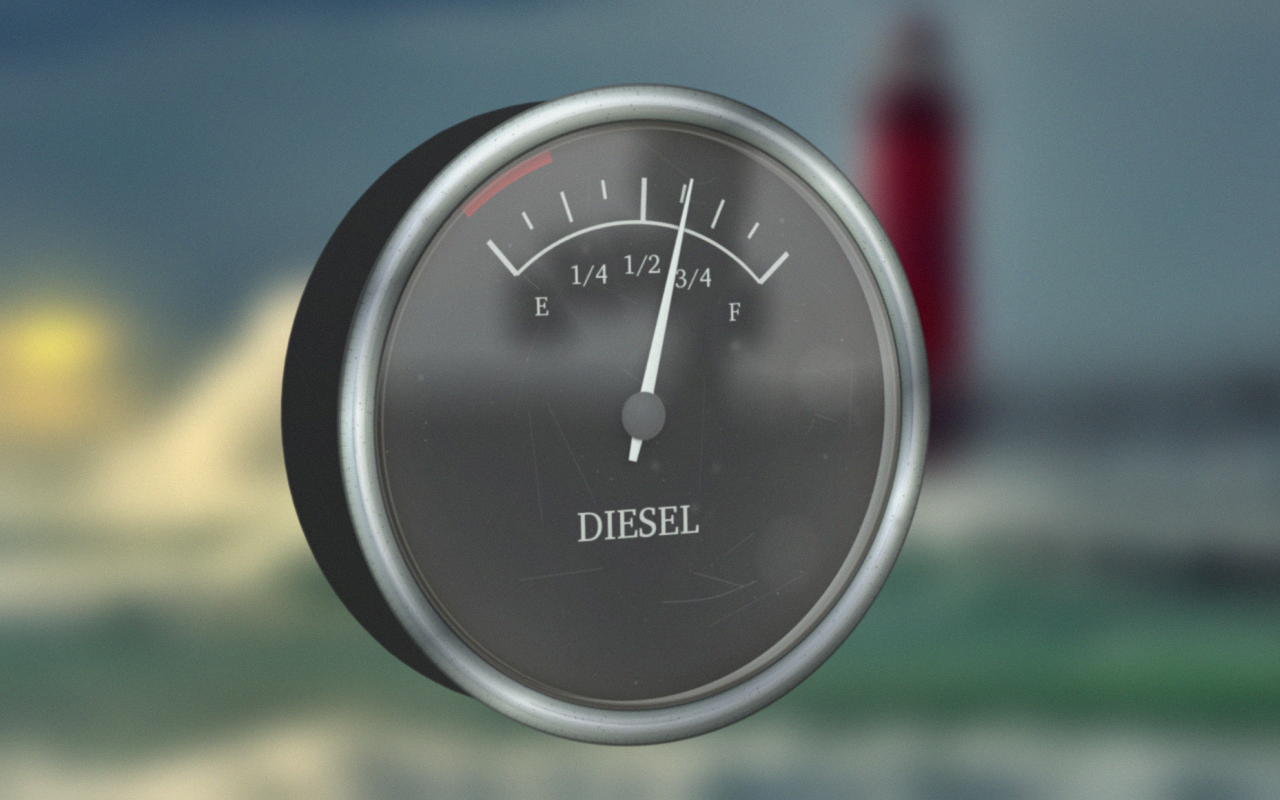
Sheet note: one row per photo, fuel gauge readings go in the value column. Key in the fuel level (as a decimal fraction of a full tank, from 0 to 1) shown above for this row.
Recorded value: 0.625
